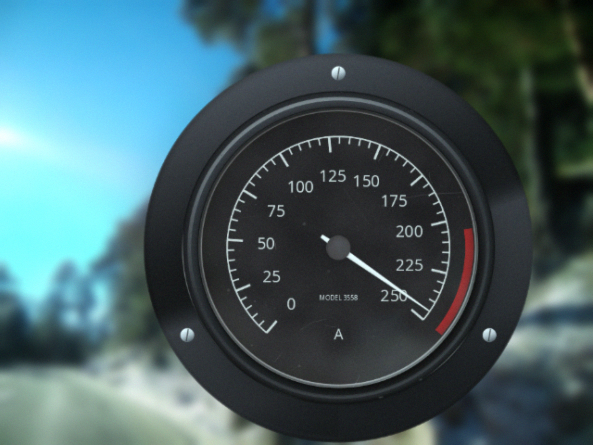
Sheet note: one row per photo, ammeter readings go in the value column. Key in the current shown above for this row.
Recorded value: 245 A
